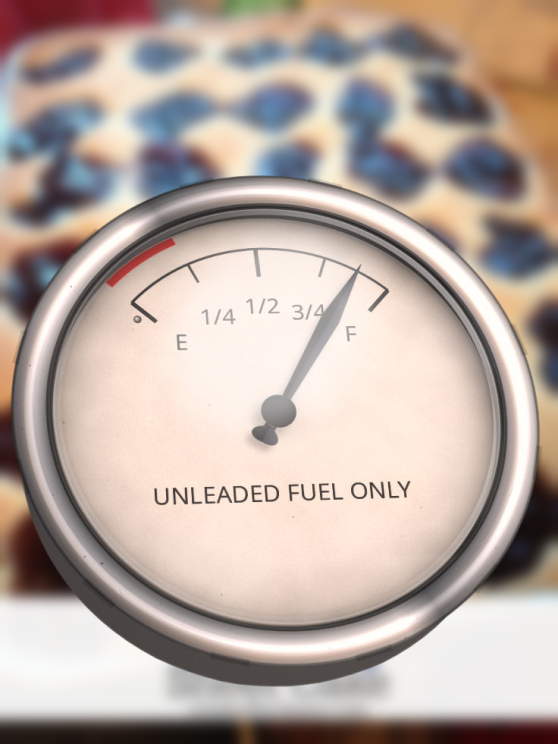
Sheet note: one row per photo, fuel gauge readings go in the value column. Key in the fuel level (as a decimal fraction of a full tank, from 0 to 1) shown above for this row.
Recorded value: 0.875
